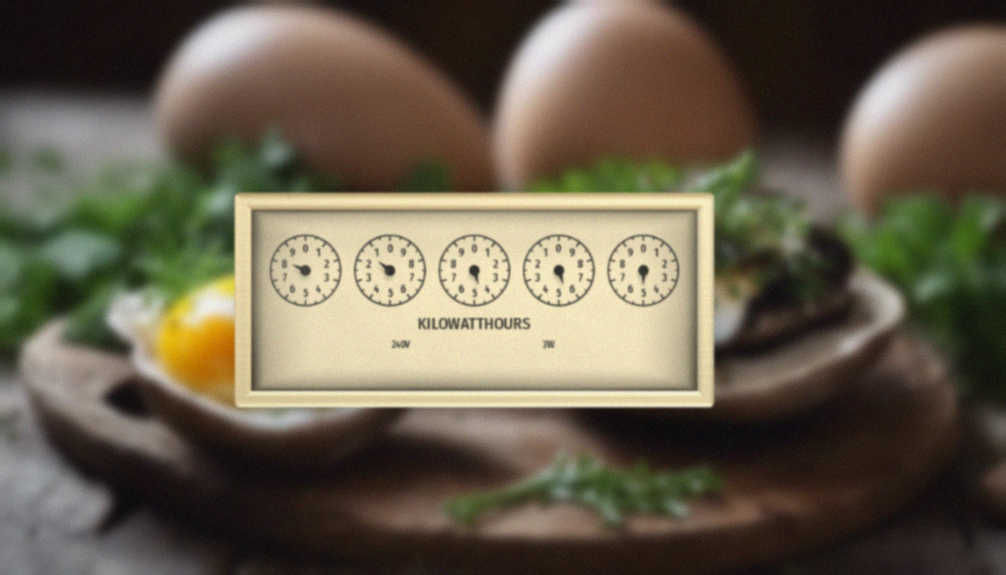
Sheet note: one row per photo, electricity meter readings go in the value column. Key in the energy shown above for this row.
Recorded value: 81455 kWh
